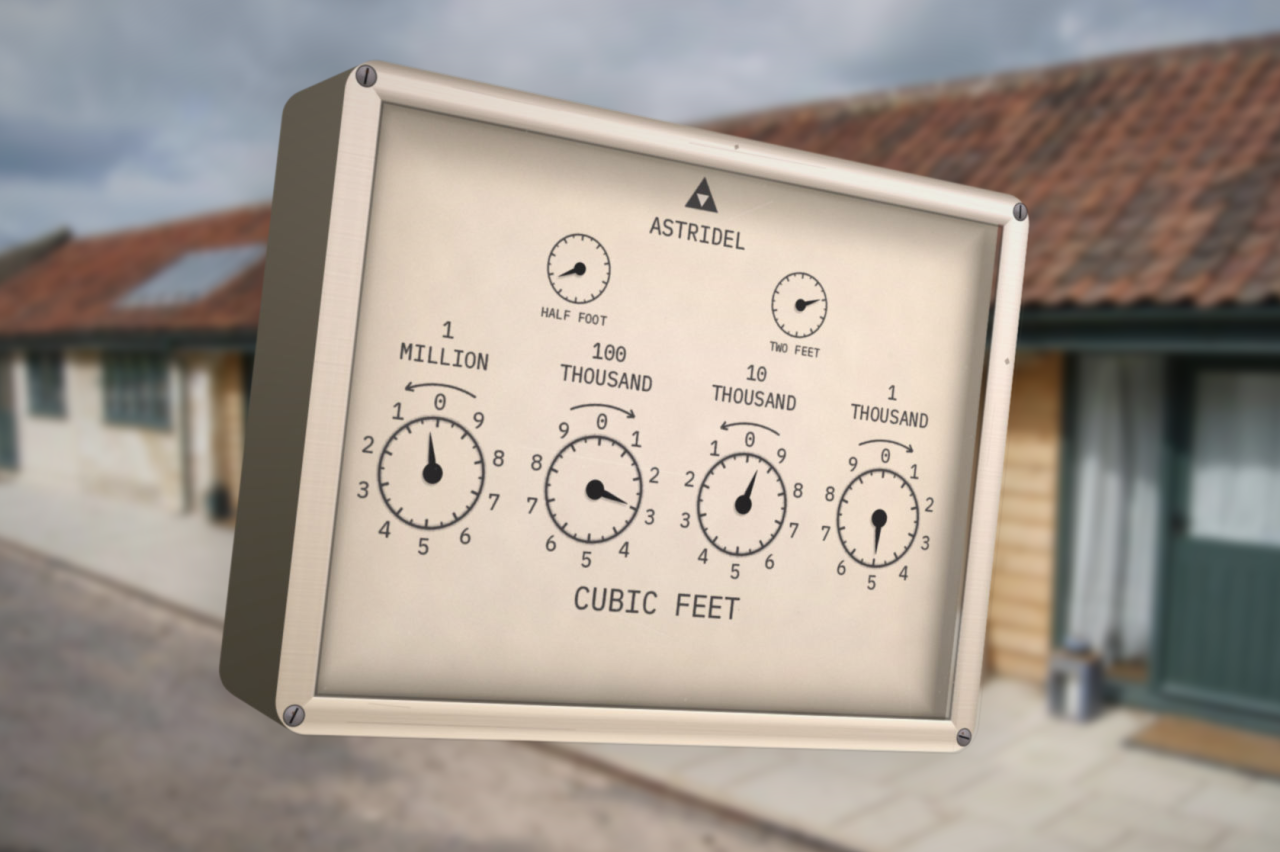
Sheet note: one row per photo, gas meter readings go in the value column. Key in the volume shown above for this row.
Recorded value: 29500 ft³
